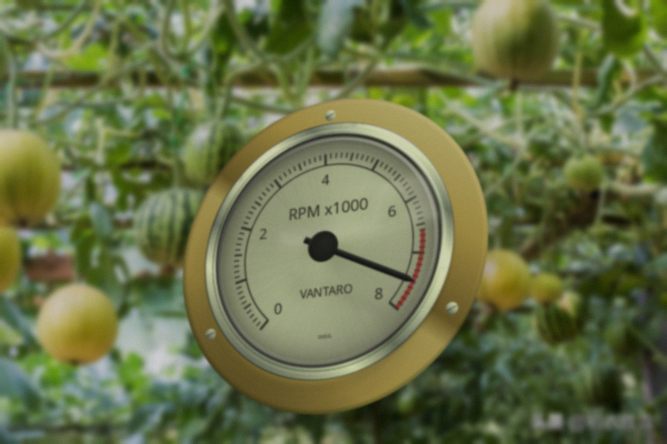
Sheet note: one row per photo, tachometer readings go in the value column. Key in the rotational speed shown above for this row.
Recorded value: 7500 rpm
